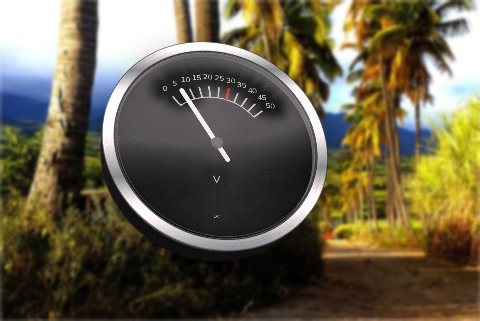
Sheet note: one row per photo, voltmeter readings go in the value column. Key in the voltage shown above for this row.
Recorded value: 5 V
